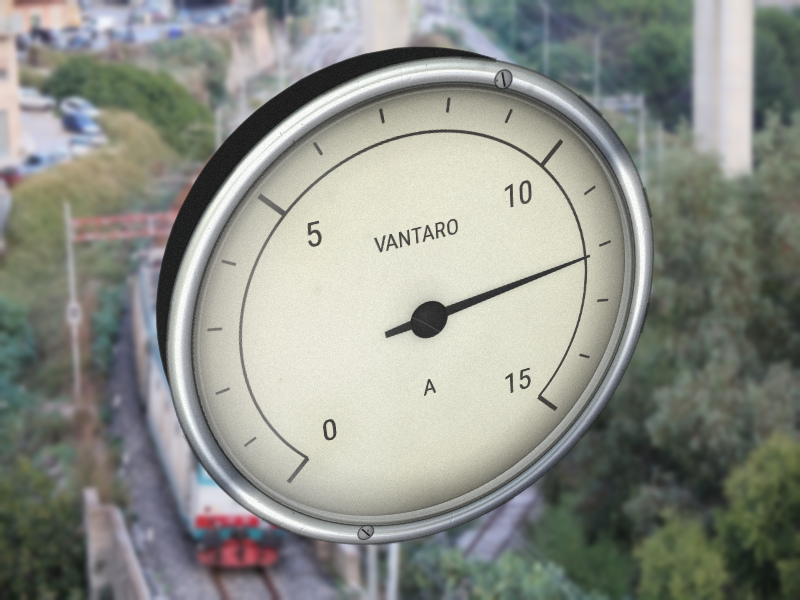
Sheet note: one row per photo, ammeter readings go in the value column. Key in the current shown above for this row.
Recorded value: 12 A
